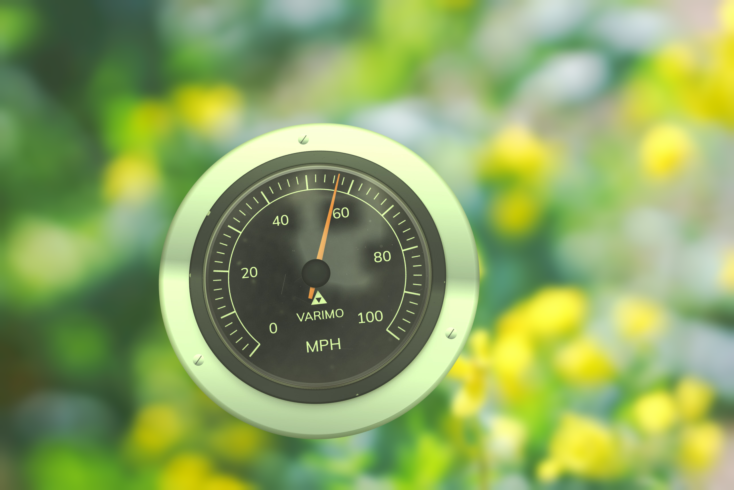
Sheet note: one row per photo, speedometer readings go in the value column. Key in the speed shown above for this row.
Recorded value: 57 mph
